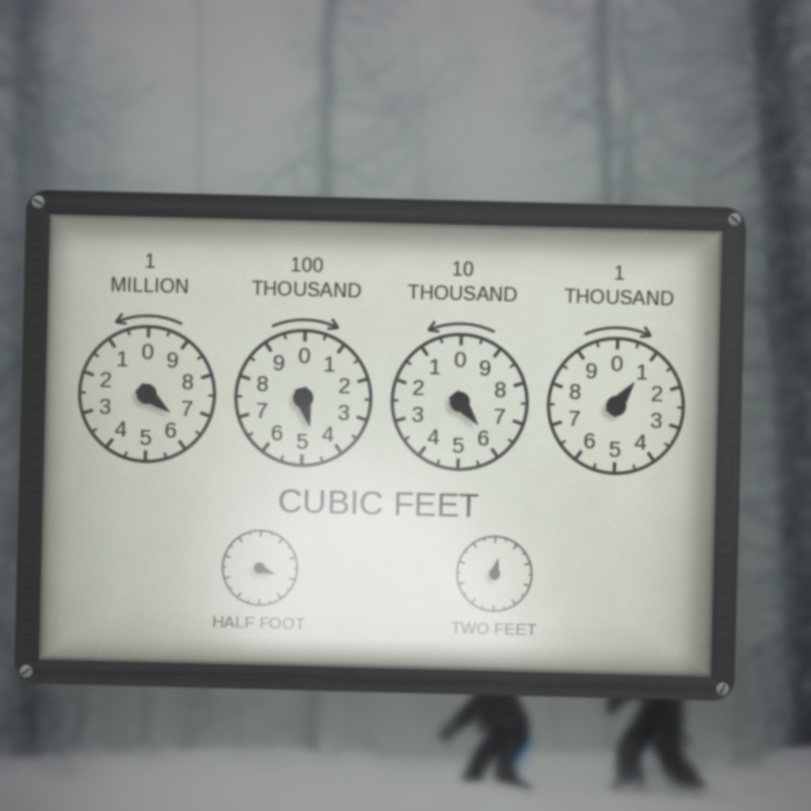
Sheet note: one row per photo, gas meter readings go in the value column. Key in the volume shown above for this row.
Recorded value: 646100 ft³
